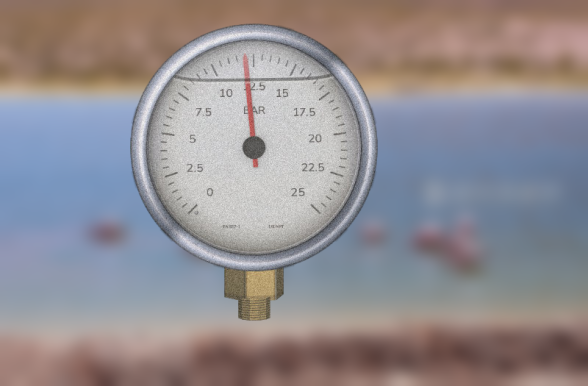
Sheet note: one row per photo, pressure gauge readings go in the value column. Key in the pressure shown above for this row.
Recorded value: 12 bar
